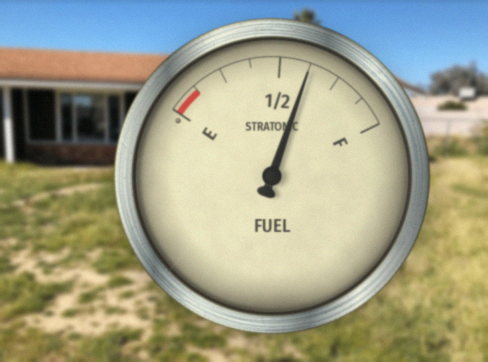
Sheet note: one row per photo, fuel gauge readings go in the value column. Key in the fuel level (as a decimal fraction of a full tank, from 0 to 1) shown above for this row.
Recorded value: 0.625
